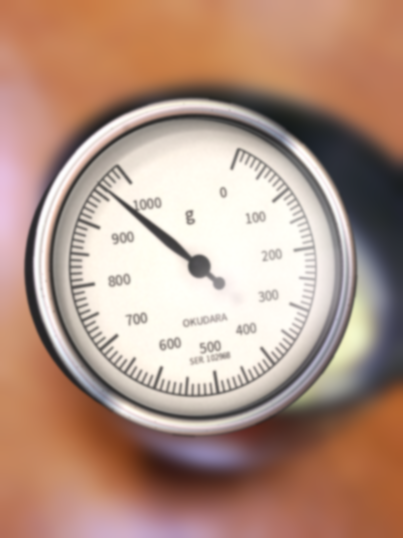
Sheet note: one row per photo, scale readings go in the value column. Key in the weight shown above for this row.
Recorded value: 960 g
